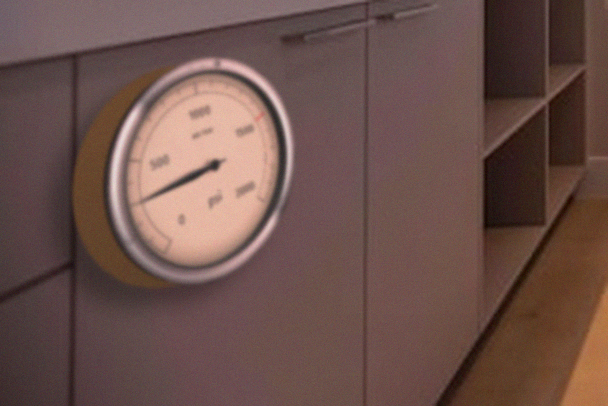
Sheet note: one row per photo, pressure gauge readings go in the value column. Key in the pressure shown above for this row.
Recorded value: 300 psi
